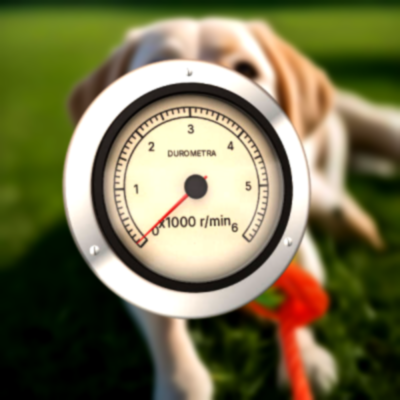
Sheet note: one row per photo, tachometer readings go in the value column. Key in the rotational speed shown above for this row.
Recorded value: 100 rpm
